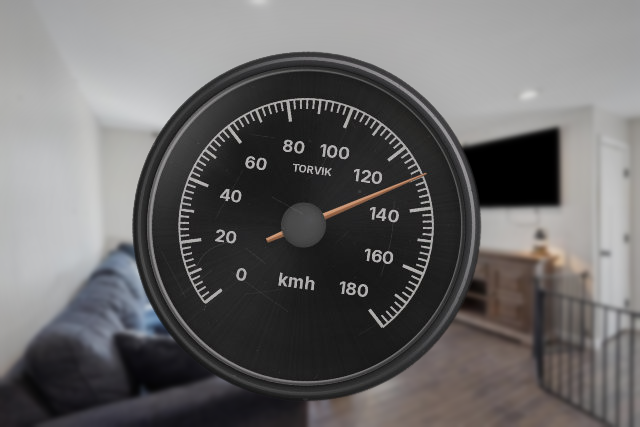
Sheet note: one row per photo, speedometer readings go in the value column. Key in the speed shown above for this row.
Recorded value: 130 km/h
